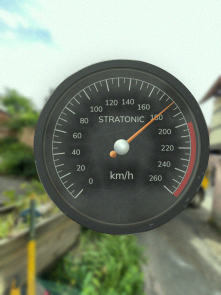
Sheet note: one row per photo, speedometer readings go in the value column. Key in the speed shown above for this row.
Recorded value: 180 km/h
